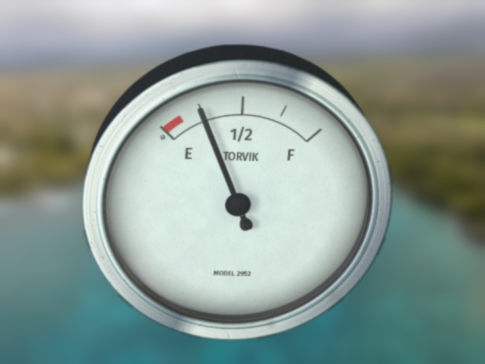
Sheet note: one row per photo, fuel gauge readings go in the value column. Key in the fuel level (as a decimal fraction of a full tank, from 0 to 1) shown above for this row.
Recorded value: 0.25
